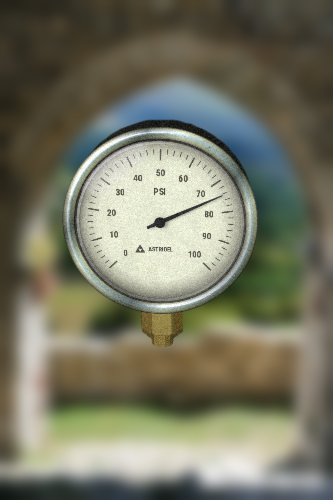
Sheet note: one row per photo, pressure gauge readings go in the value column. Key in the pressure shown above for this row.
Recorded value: 74 psi
